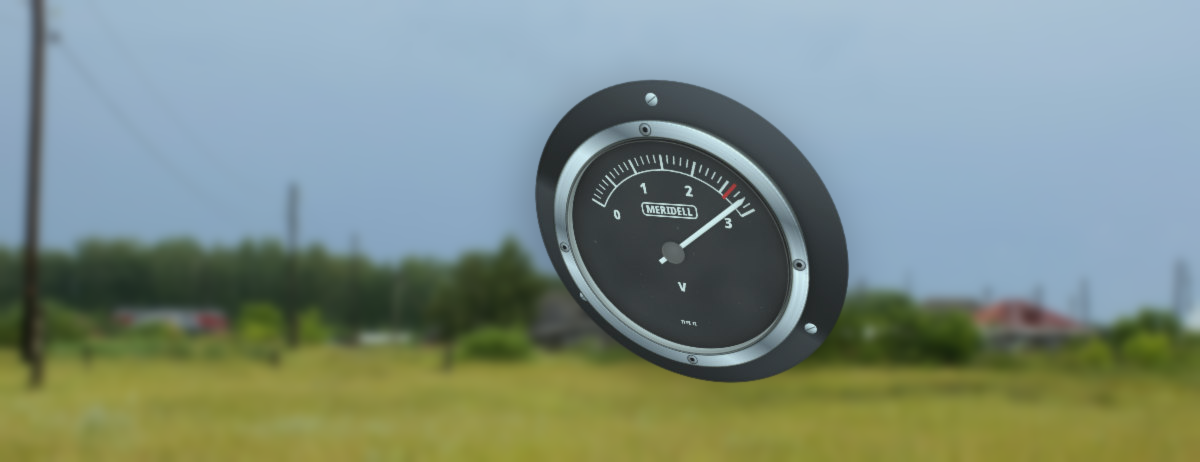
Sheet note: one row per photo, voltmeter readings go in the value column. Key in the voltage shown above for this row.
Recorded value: 2.8 V
